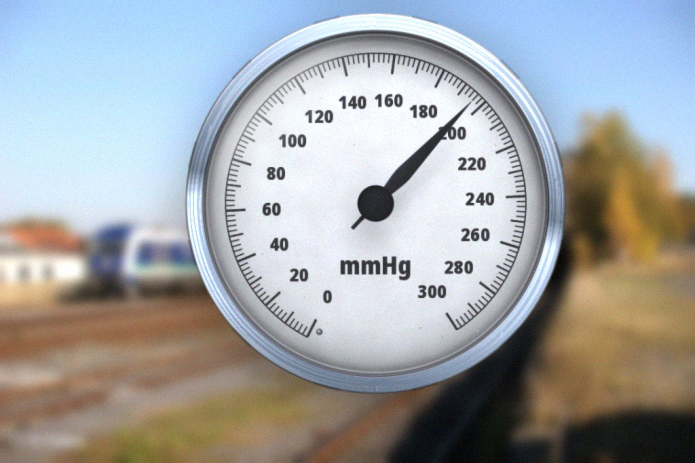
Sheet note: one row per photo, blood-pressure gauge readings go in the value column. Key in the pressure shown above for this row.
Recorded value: 196 mmHg
